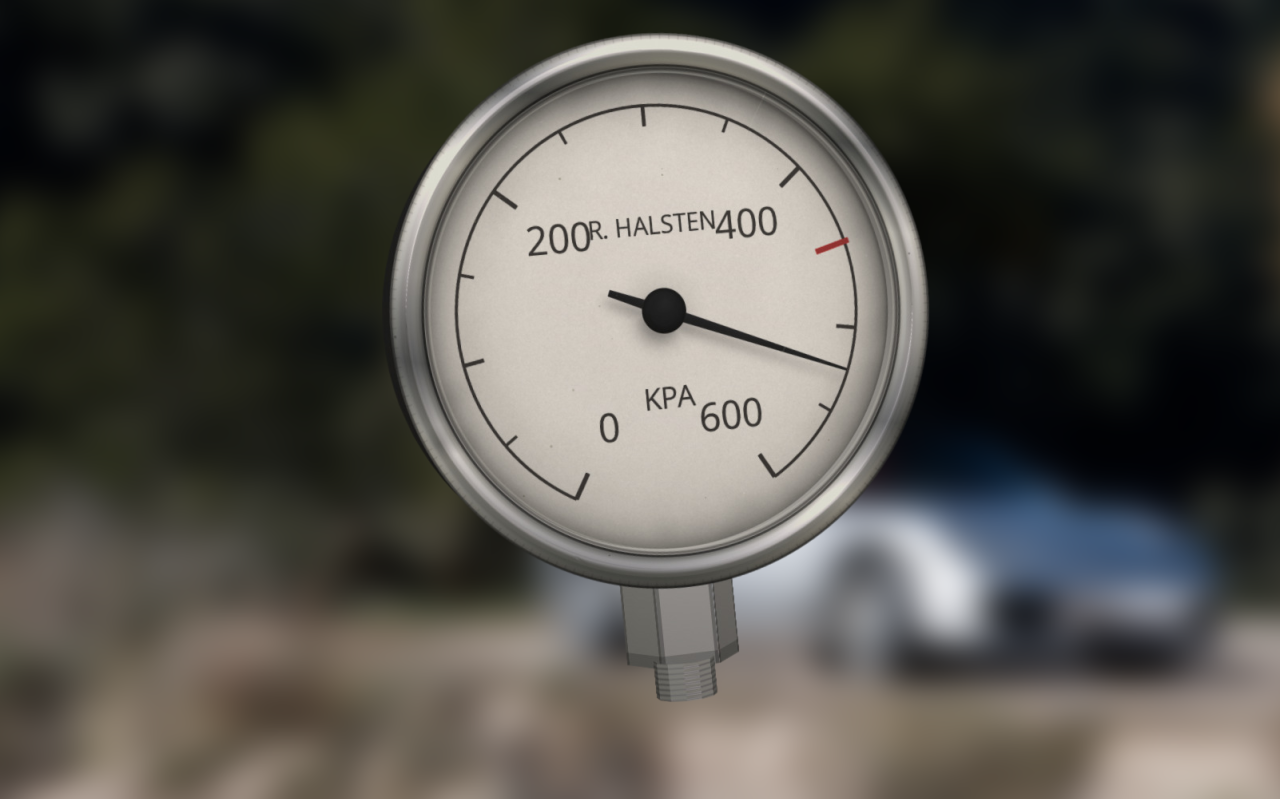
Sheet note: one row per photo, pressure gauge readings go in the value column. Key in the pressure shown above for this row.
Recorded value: 525 kPa
